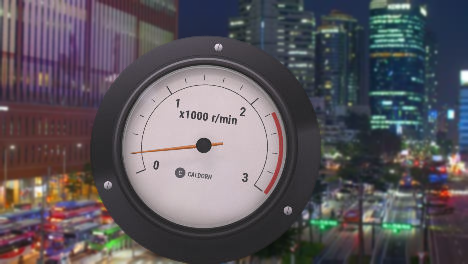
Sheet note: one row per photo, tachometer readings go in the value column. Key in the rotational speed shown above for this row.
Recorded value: 200 rpm
